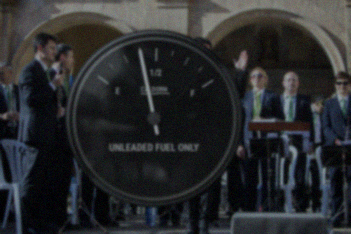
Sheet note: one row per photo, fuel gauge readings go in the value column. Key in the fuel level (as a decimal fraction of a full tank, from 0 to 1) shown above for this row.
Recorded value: 0.375
